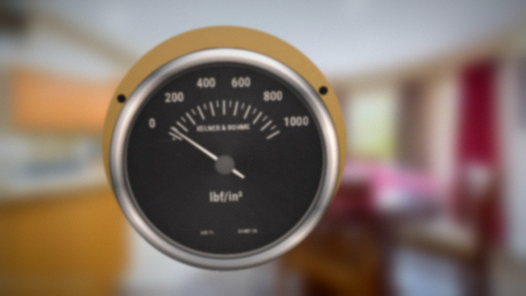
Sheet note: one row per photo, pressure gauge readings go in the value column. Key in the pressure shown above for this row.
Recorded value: 50 psi
